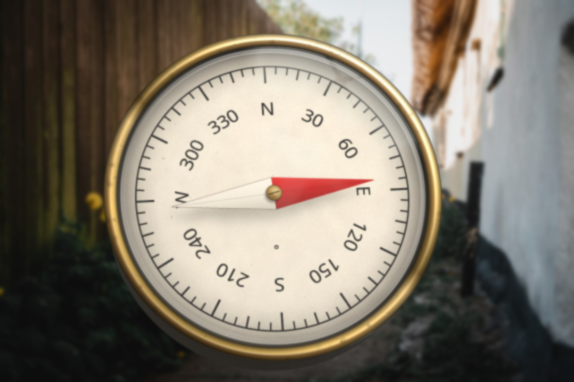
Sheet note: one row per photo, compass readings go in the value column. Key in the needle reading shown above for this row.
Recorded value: 85 °
